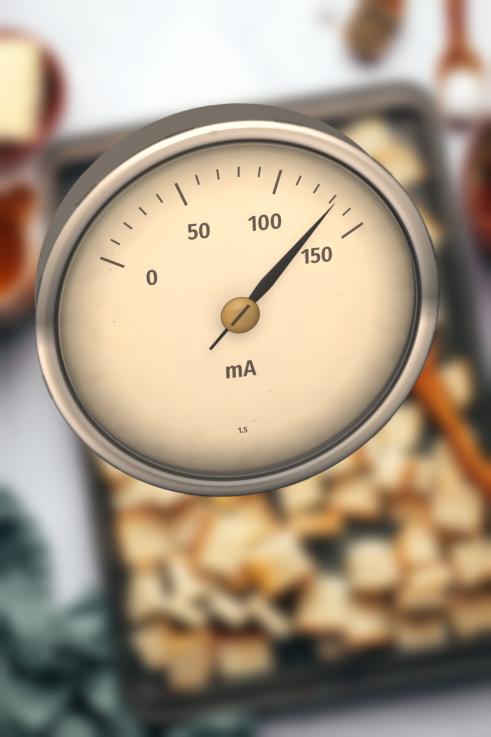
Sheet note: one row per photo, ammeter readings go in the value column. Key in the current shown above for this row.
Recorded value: 130 mA
